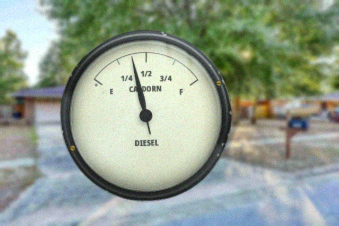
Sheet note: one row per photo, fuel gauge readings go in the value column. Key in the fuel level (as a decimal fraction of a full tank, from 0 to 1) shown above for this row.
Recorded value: 0.375
